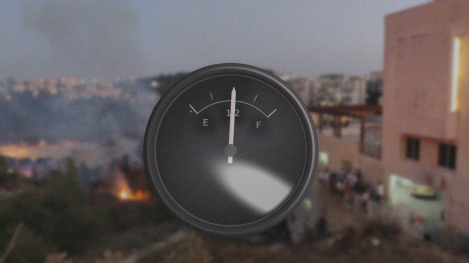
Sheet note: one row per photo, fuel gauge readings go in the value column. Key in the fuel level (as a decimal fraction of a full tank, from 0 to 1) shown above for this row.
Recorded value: 0.5
